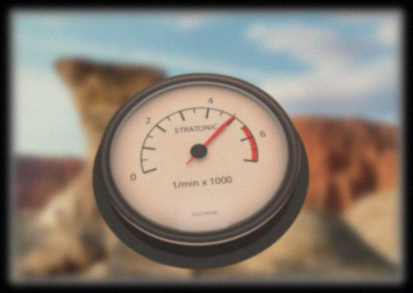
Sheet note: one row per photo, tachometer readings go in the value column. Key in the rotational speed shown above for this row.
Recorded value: 5000 rpm
